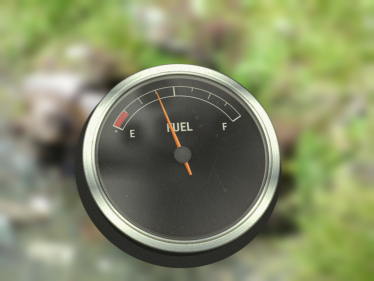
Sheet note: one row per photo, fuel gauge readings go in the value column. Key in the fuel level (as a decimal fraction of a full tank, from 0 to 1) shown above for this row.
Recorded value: 0.375
